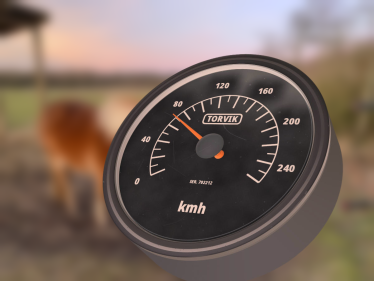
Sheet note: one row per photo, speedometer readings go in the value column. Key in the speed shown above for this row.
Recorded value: 70 km/h
